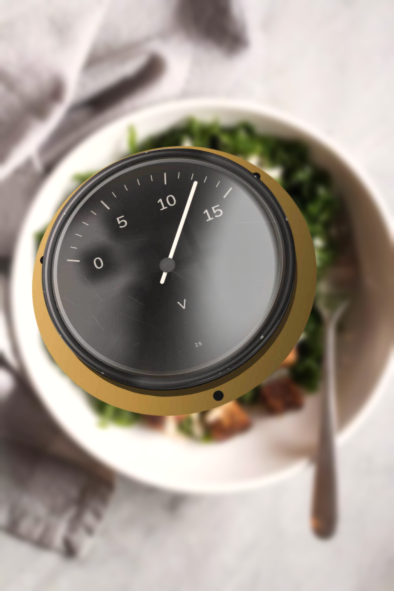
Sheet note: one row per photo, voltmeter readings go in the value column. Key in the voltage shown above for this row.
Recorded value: 12.5 V
